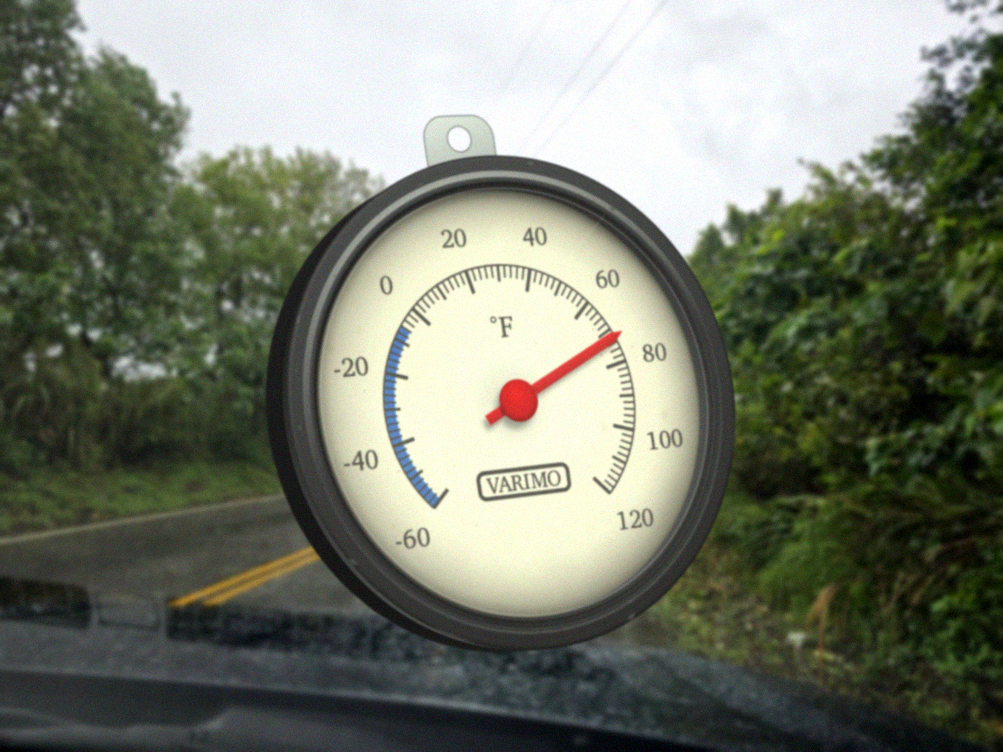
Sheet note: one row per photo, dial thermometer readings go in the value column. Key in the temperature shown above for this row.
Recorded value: 72 °F
